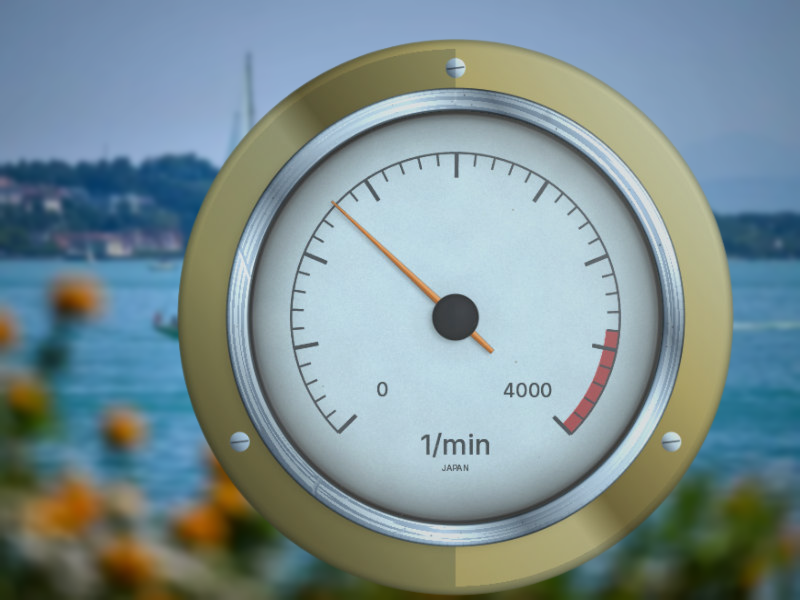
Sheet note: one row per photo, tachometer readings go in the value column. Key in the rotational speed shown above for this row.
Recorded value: 1300 rpm
